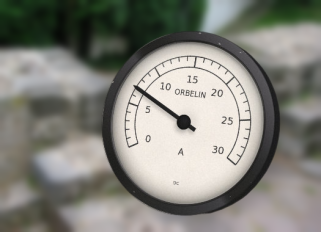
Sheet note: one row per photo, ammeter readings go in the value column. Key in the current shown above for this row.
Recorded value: 7 A
